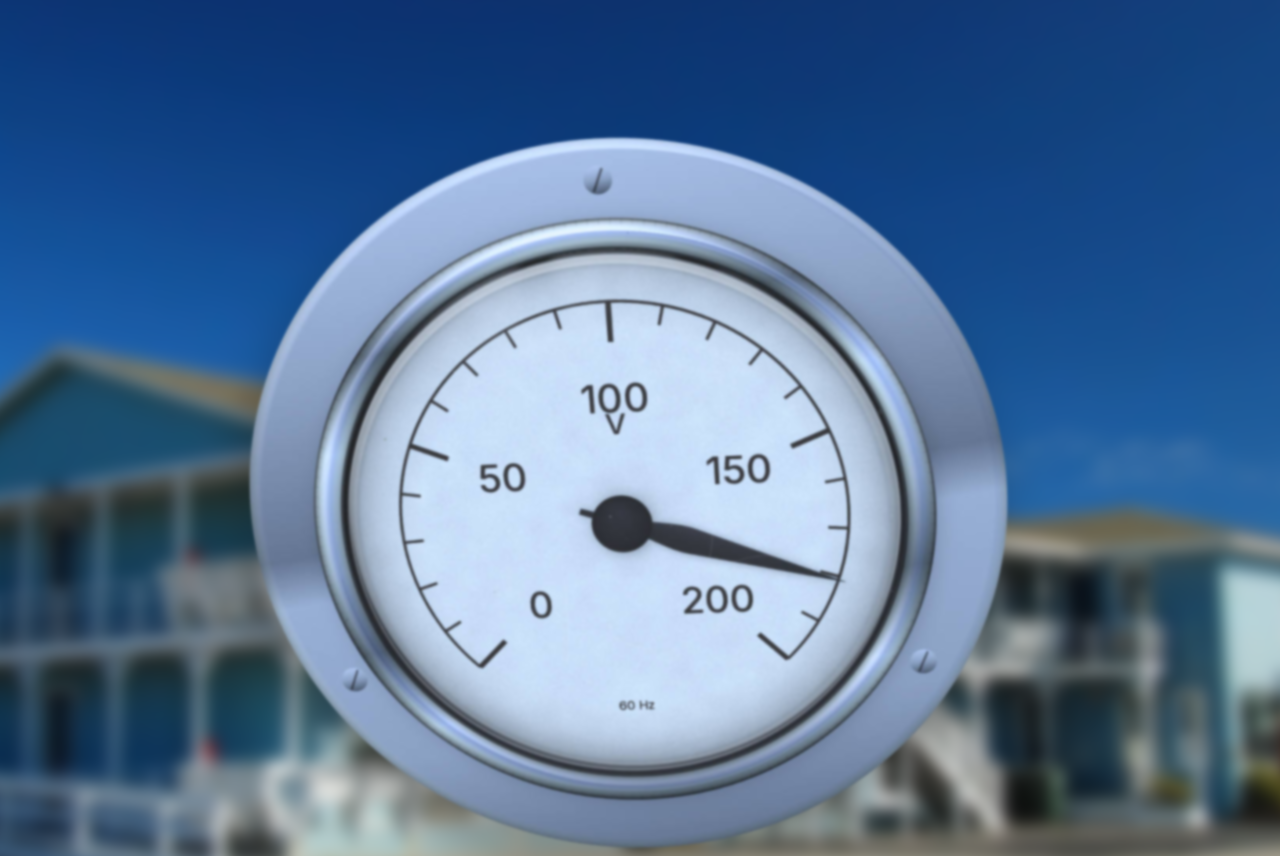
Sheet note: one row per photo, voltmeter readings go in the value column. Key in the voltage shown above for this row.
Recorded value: 180 V
